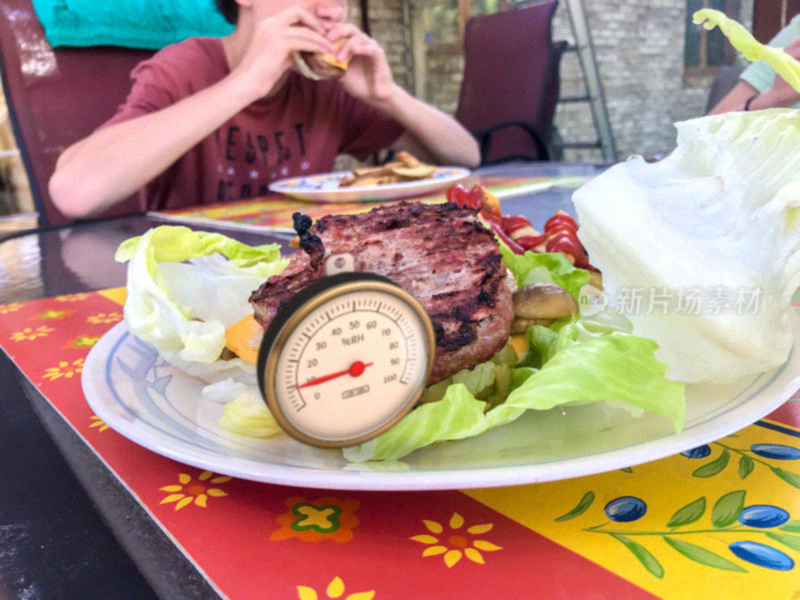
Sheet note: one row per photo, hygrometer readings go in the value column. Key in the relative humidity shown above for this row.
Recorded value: 10 %
